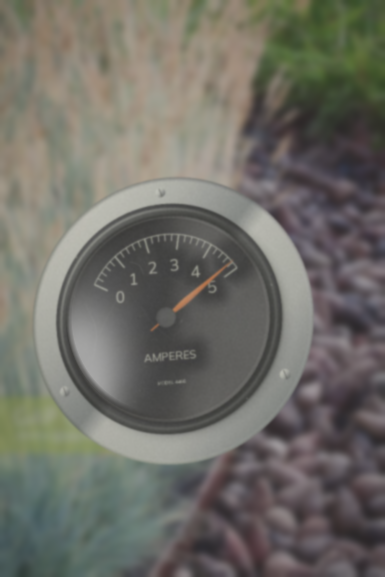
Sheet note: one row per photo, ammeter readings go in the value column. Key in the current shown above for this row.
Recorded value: 4.8 A
